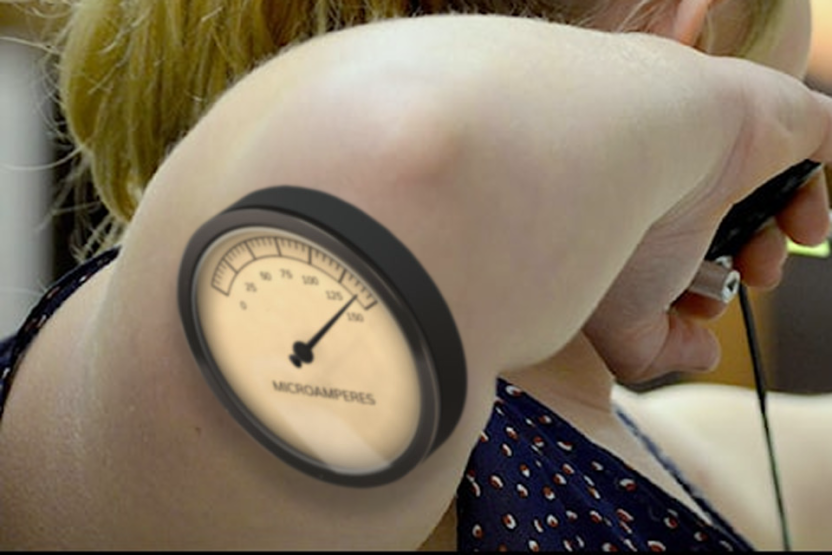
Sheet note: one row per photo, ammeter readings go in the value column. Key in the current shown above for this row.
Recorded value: 140 µA
